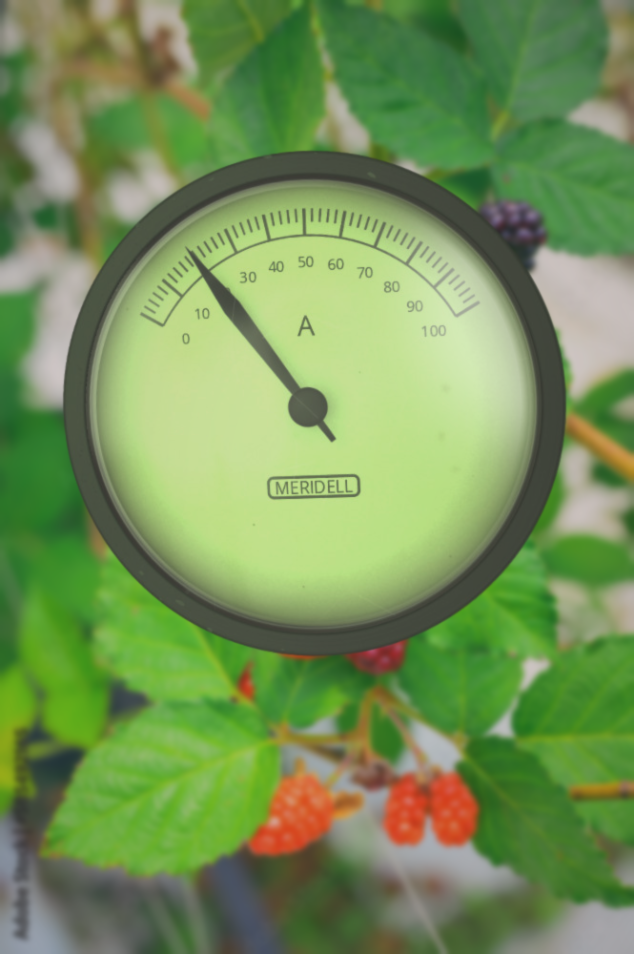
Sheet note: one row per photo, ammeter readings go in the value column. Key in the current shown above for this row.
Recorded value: 20 A
